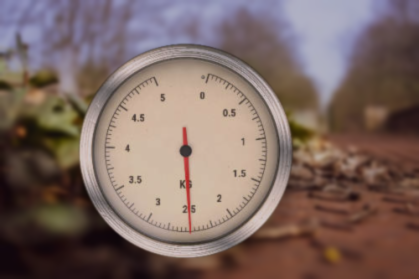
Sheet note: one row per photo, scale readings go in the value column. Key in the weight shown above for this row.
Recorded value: 2.5 kg
